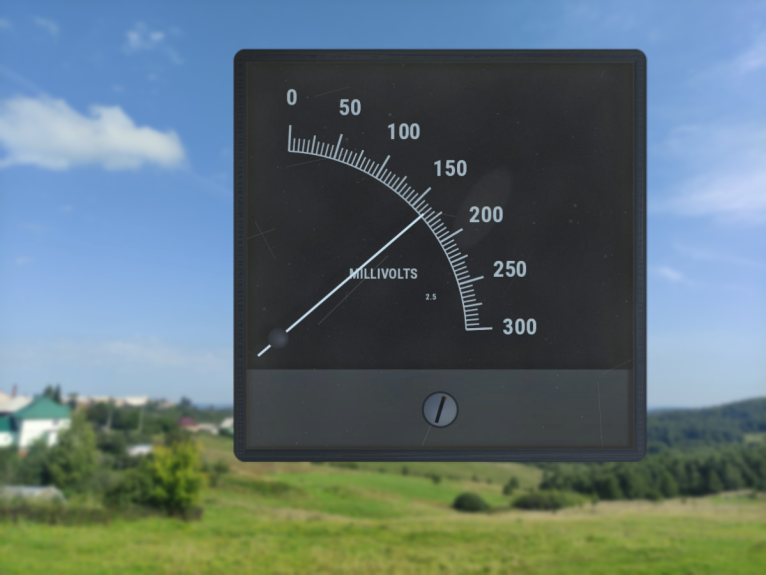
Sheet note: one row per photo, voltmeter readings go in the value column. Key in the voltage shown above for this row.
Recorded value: 165 mV
